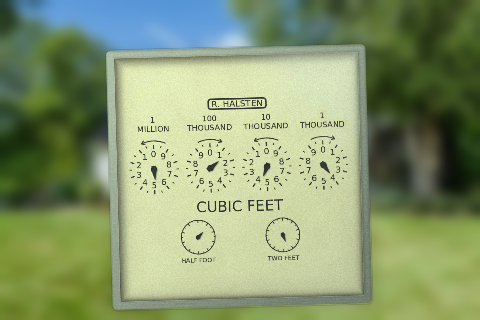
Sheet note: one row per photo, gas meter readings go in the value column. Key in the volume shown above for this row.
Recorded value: 514400 ft³
